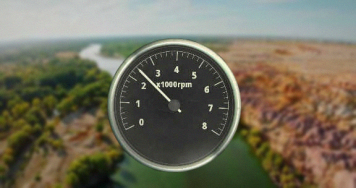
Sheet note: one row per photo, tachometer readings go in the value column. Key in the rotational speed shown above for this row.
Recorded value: 2400 rpm
